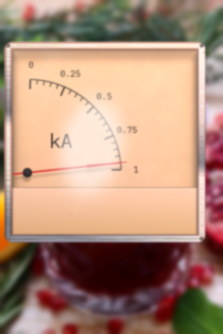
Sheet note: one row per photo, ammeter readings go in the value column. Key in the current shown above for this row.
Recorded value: 0.95 kA
